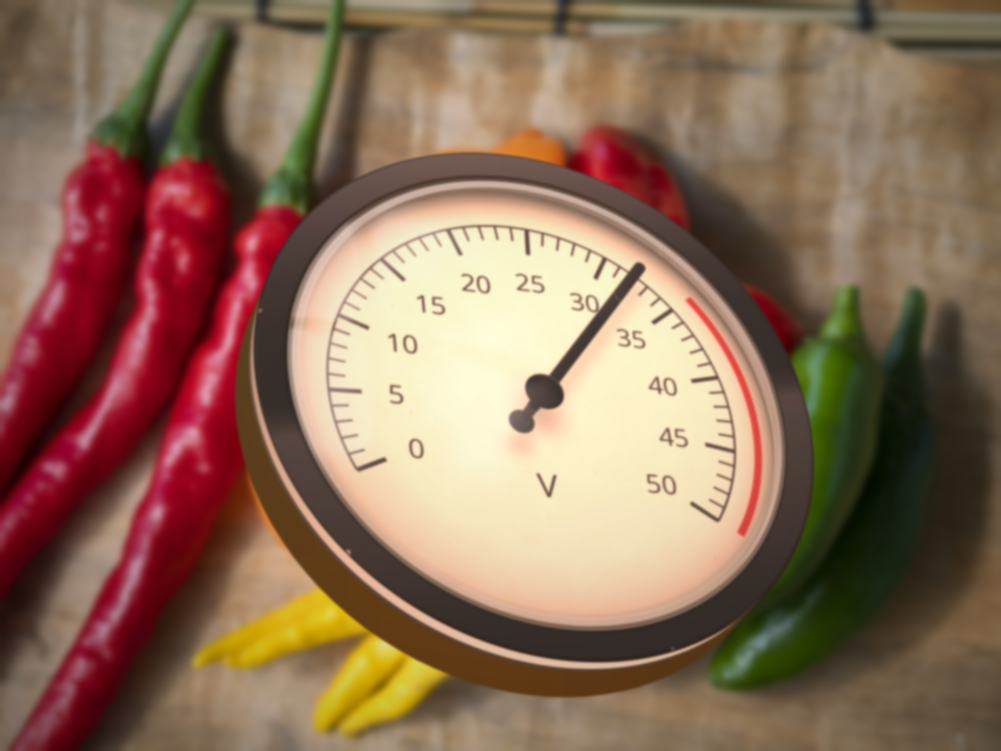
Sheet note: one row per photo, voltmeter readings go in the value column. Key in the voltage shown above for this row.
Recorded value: 32 V
